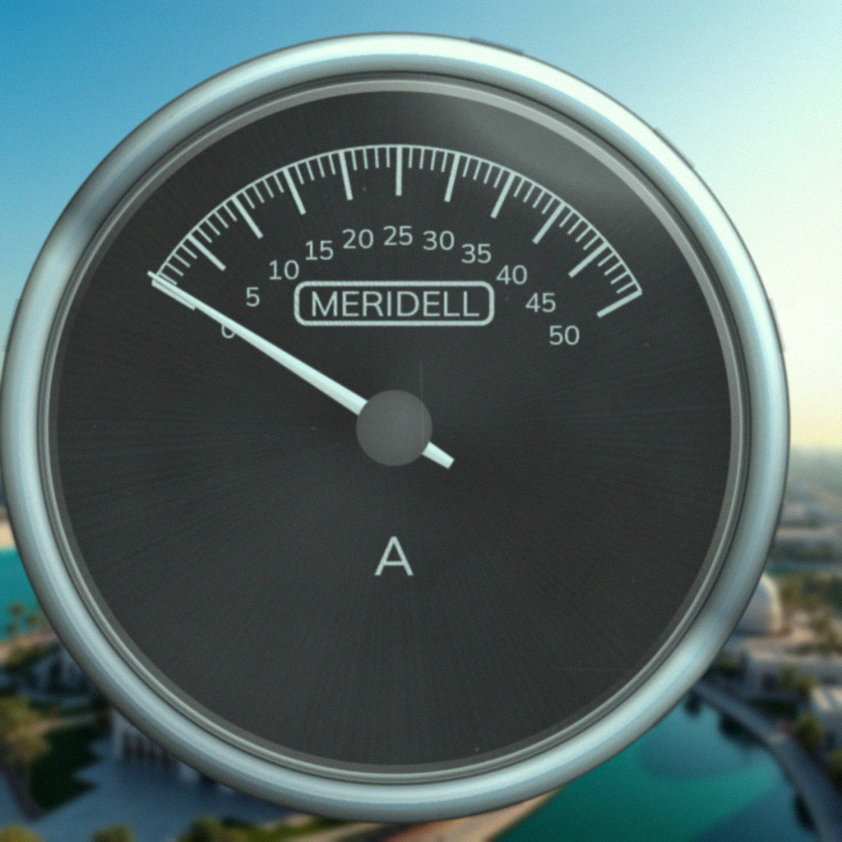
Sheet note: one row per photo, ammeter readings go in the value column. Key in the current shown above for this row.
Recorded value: 0.5 A
